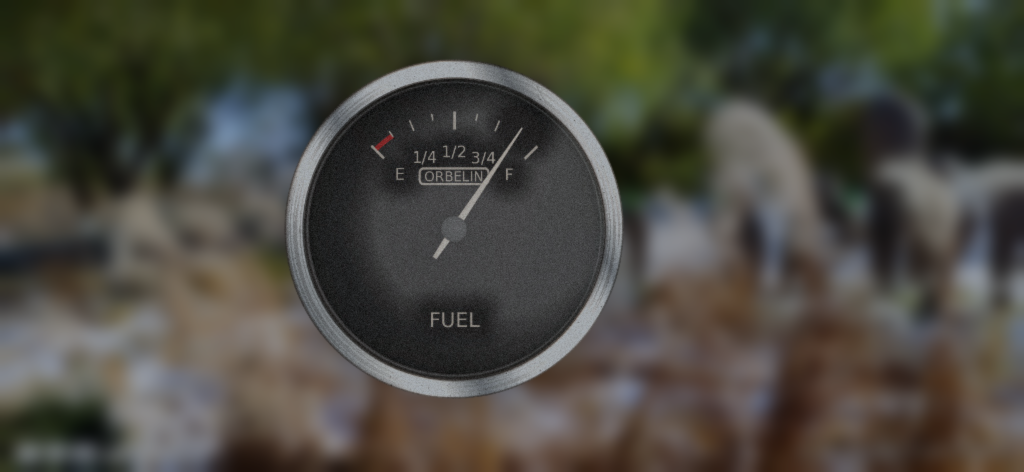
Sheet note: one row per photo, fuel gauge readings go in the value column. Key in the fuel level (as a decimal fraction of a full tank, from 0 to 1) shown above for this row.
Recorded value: 0.875
